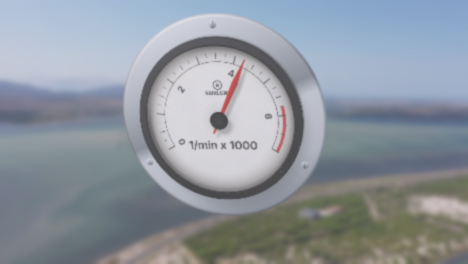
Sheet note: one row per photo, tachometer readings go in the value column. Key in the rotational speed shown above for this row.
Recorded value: 4250 rpm
